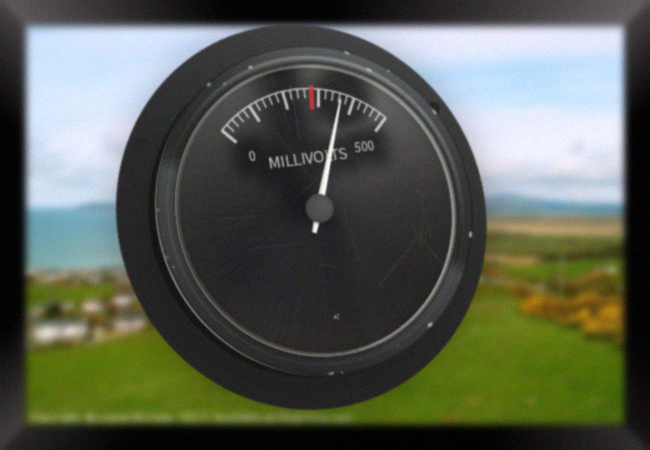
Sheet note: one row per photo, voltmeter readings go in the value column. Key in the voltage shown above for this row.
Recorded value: 360 mV
